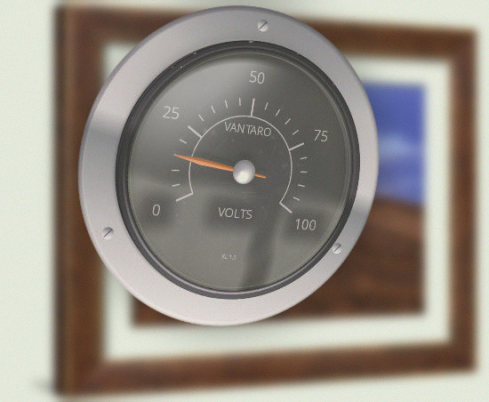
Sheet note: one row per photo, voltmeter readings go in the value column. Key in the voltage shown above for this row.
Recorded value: 15 V
